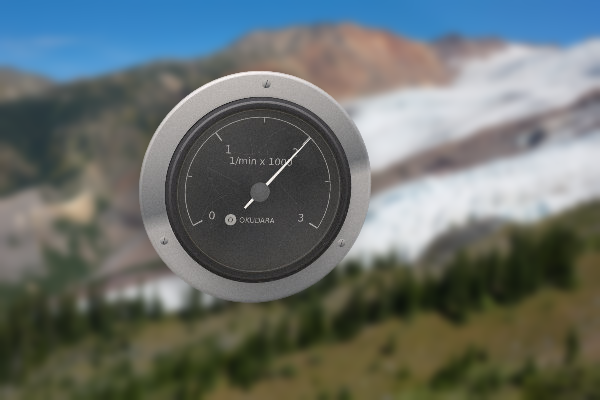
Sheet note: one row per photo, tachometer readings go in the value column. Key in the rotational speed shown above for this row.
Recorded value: 2000 rpm
